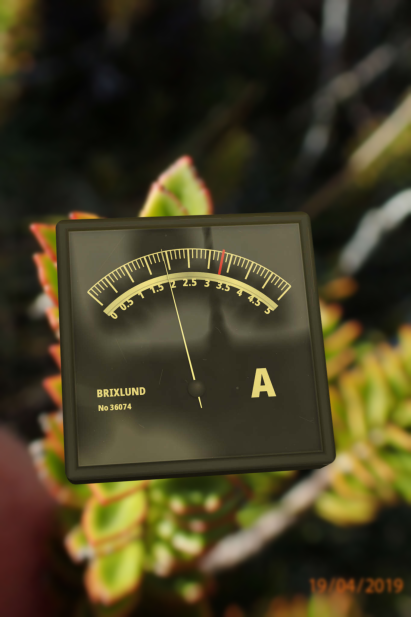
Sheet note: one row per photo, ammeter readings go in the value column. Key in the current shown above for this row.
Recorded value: 1.9 A
